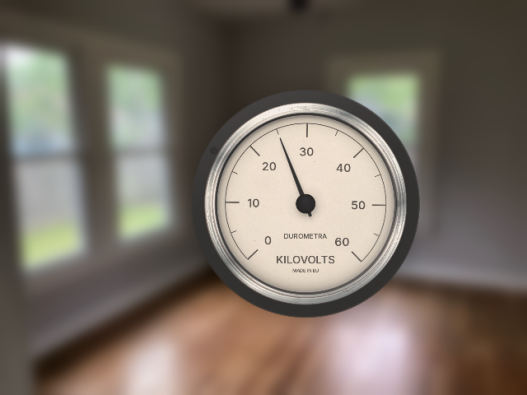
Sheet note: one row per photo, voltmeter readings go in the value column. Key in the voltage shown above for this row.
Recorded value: 25 kV
